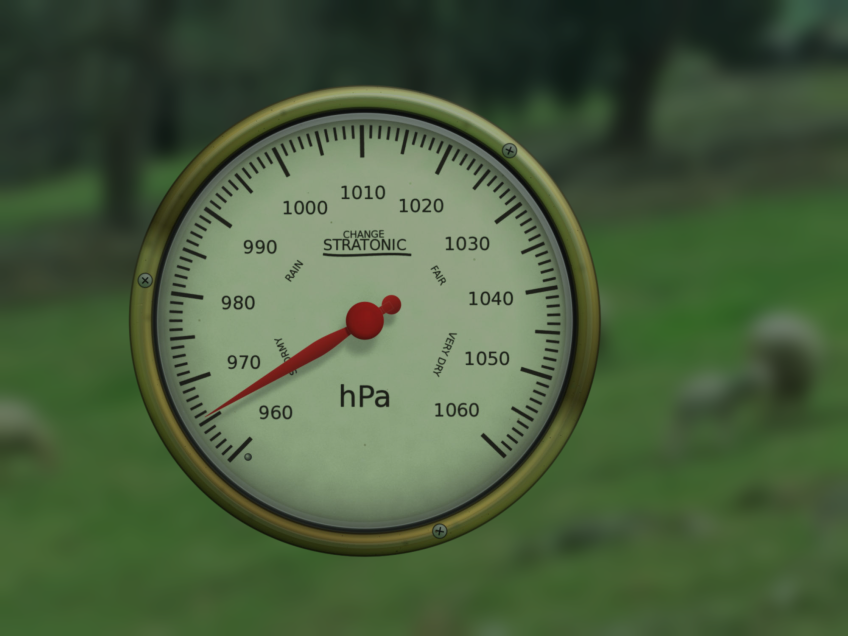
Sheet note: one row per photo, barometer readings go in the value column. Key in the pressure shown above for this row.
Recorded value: 965.5 hPa
